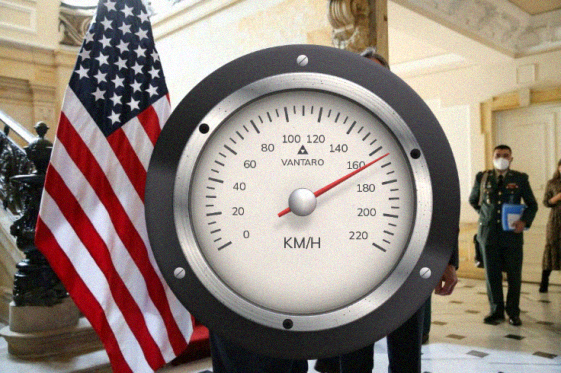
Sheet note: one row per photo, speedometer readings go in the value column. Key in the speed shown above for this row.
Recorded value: 165 km/h
